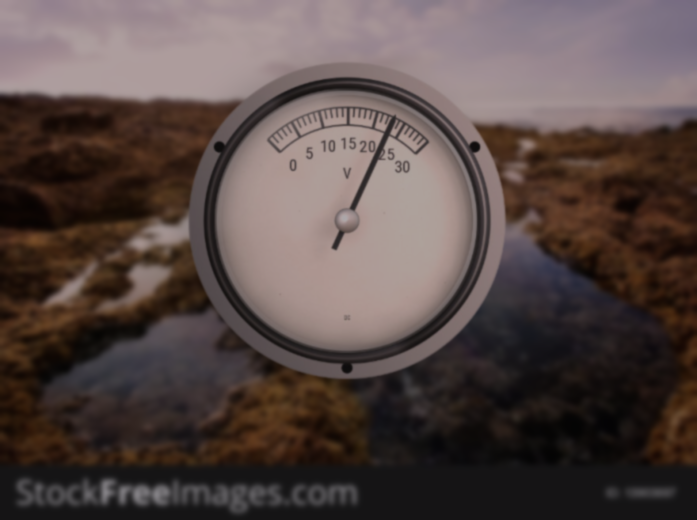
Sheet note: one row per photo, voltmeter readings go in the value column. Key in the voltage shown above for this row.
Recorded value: 23 V
